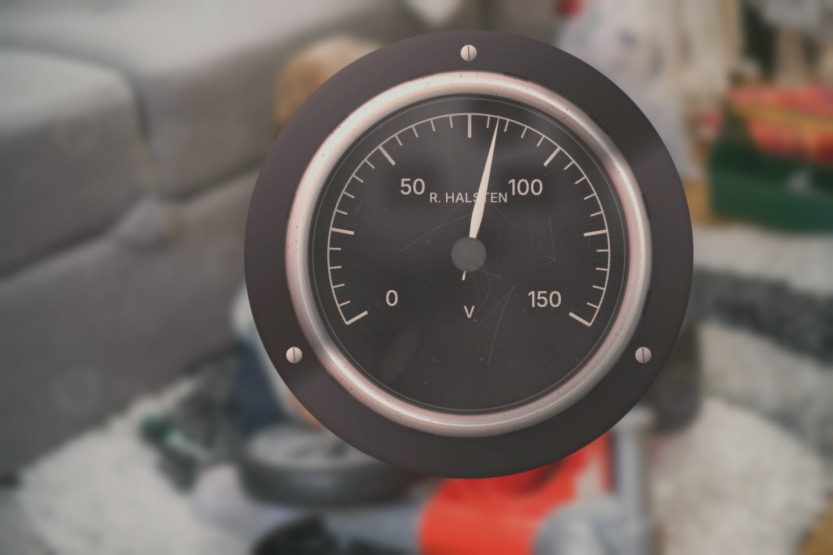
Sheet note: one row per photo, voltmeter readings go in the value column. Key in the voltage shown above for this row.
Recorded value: 82.5 V
